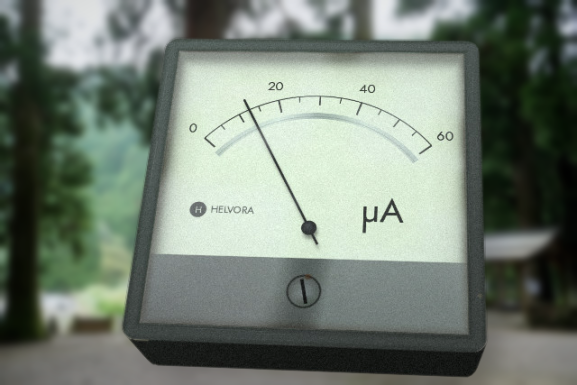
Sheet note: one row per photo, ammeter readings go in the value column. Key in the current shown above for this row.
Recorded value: 12.5 µA
